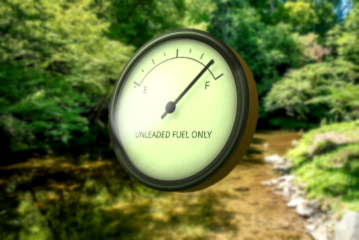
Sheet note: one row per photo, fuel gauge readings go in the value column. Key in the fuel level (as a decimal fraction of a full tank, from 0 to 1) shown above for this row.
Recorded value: 0.875
